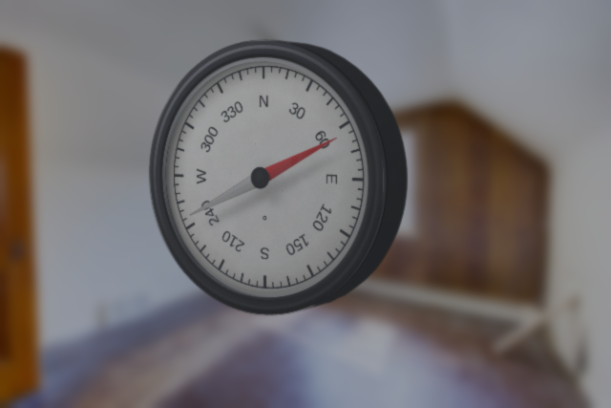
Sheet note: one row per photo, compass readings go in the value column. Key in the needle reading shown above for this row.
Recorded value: 65 °
